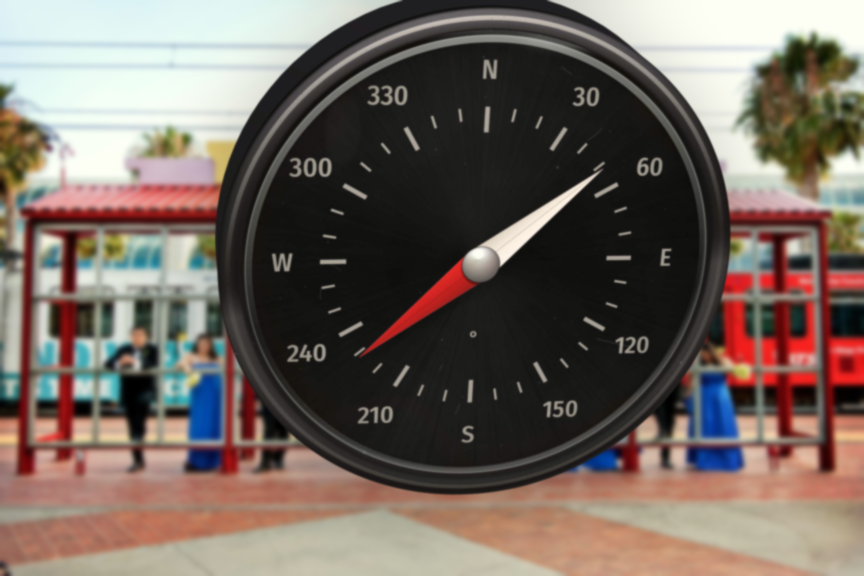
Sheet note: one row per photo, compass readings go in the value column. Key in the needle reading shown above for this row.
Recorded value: 230 °
